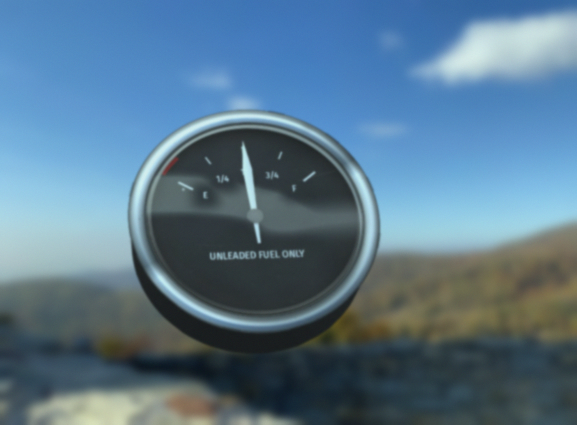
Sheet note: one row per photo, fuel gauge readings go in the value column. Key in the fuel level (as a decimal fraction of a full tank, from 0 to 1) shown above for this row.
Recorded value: 0.5
